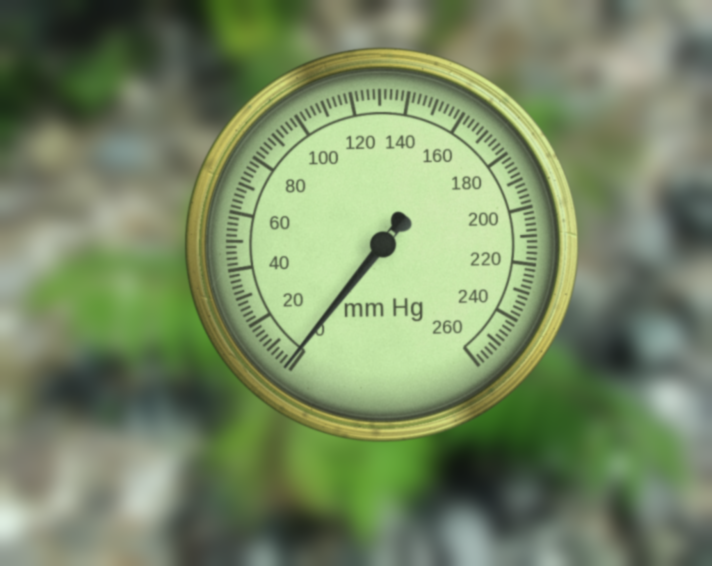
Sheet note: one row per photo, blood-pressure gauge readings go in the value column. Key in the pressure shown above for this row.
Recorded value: 2 mmHg
